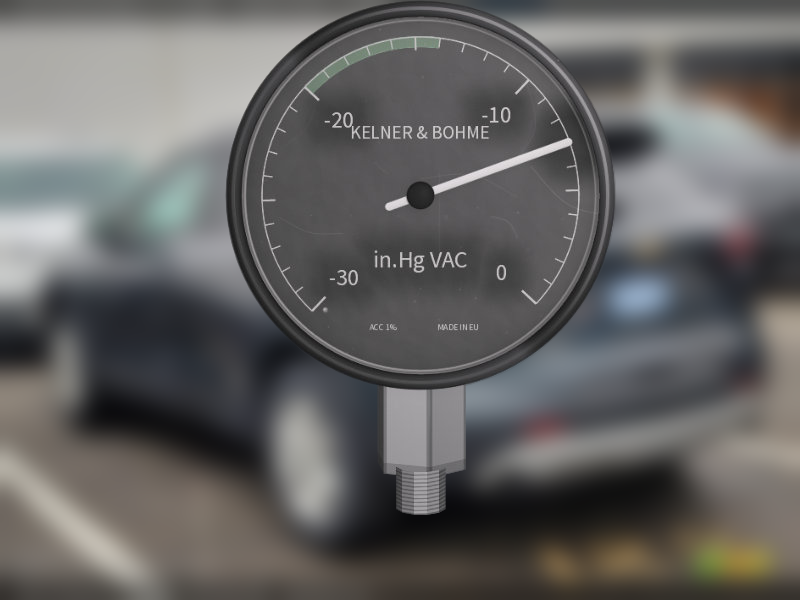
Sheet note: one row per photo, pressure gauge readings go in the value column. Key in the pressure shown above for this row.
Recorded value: -7 inHg
